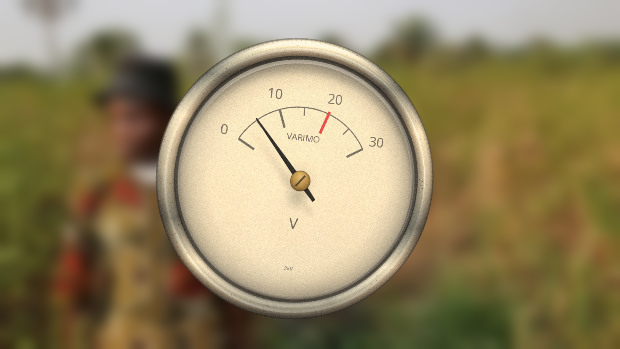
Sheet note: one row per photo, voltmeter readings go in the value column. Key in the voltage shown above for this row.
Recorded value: 5 V
